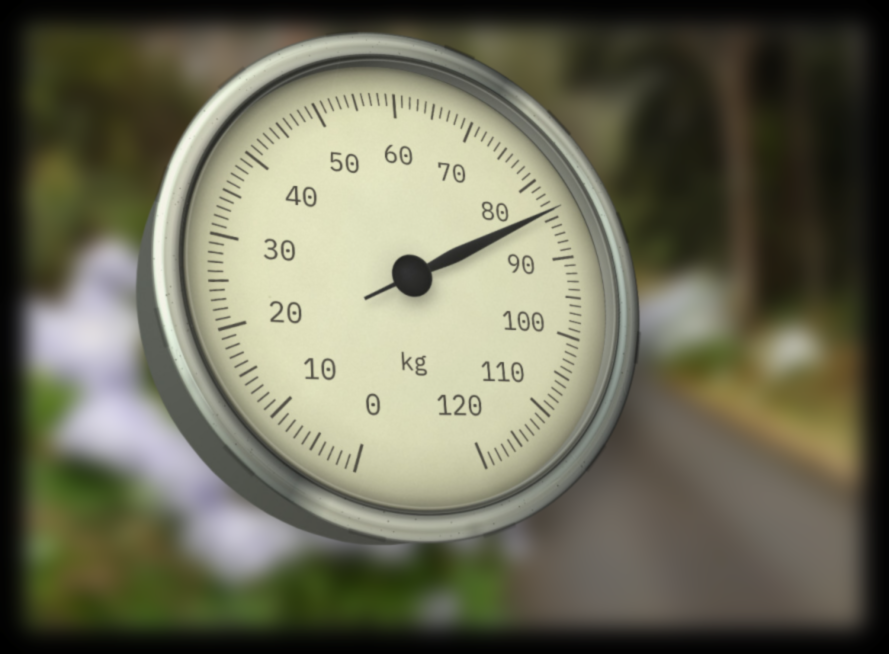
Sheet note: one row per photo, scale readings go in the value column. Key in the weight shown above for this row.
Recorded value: 84 kg
